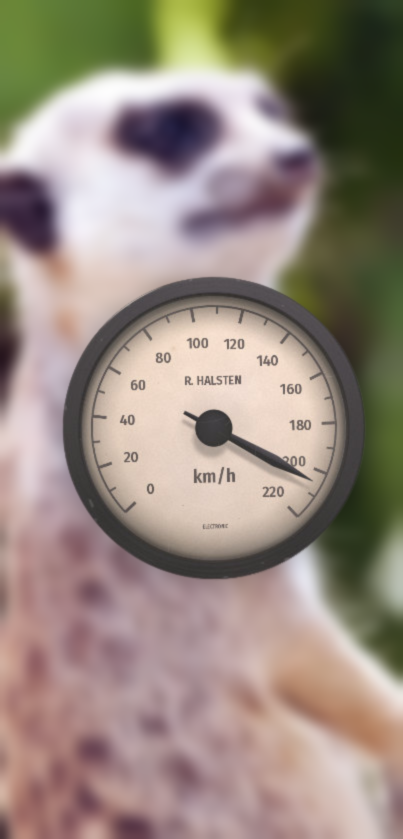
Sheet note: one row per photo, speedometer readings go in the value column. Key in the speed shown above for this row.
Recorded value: 205 km/h
